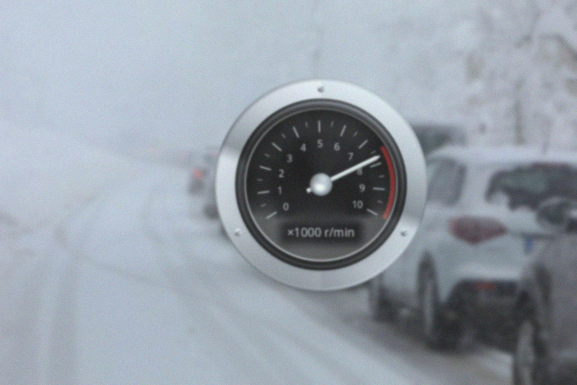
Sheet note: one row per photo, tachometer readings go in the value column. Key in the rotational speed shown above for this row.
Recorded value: 7750 rpm
